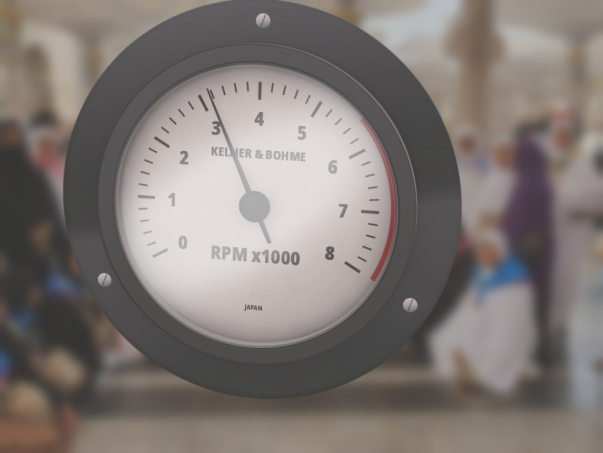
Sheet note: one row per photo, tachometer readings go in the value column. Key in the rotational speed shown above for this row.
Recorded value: 3200 rpm
